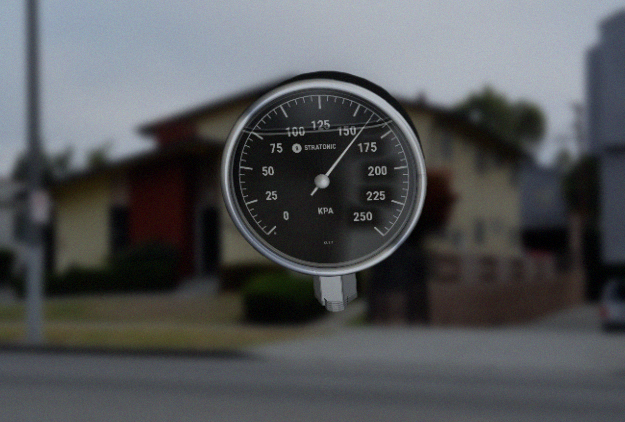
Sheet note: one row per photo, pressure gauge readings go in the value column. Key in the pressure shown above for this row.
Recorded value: 160 kPa
